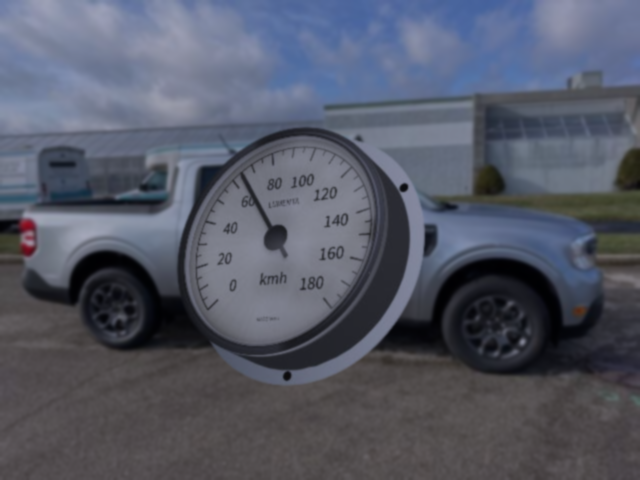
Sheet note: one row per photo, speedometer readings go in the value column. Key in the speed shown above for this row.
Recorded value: 65 km/h
